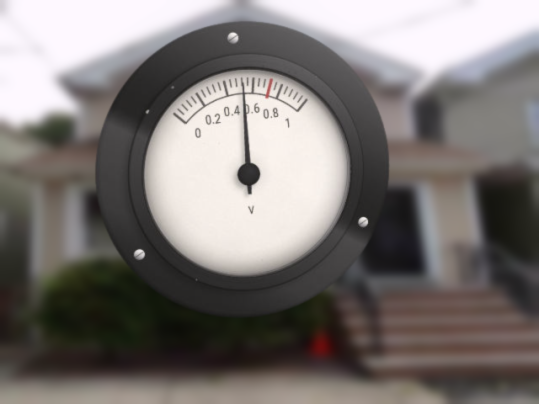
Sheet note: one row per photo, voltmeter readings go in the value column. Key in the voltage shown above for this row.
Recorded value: 0.52 V
